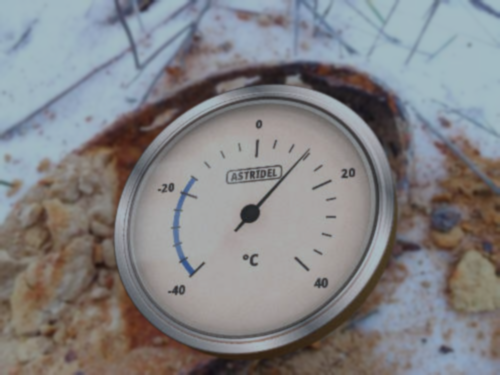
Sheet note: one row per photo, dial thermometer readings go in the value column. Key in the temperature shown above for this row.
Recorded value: 12 °C
